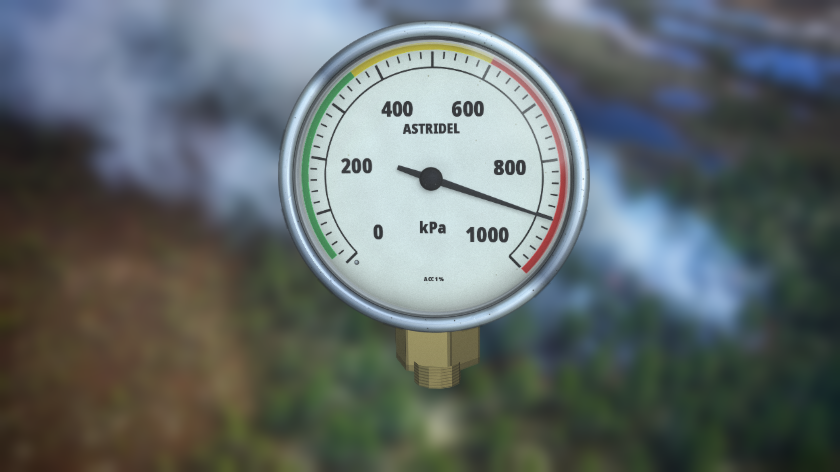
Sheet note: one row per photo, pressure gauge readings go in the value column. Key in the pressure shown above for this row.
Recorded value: 900 kPa
